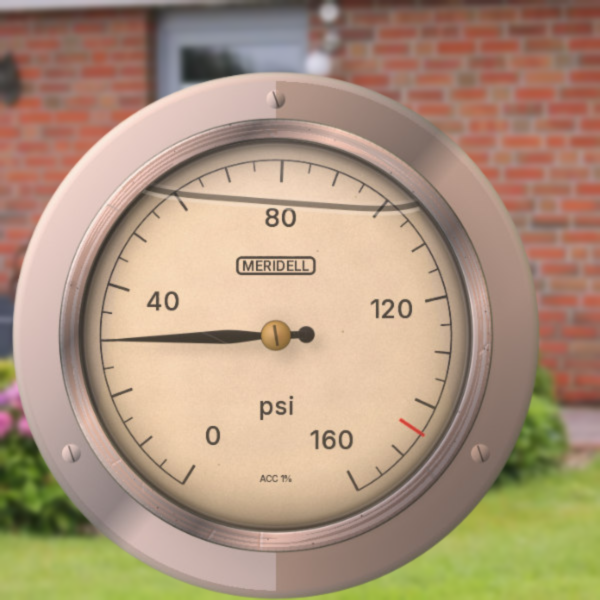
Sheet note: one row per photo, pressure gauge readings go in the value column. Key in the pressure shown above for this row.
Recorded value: 30 psi
